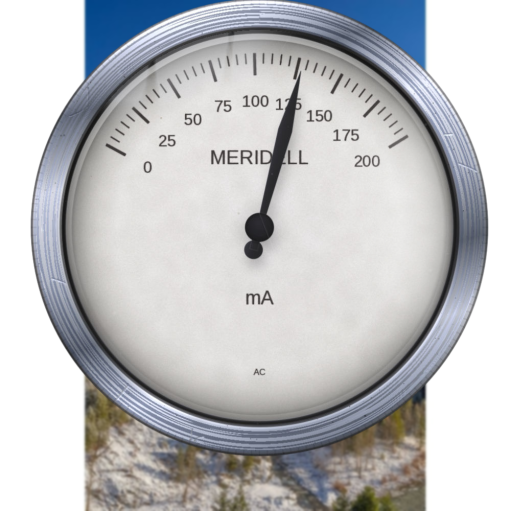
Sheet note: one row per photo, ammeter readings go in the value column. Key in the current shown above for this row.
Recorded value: 127.5 mA
